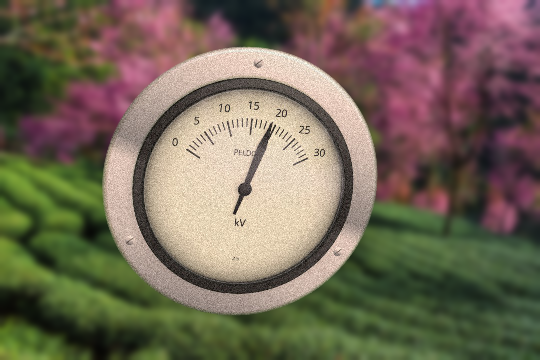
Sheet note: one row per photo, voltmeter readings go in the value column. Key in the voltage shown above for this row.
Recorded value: 19 kV
